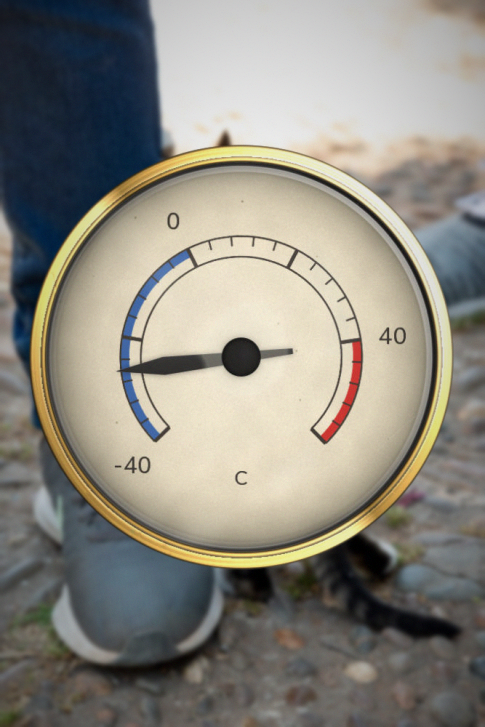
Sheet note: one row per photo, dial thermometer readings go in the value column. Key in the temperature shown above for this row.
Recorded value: -26 °C
